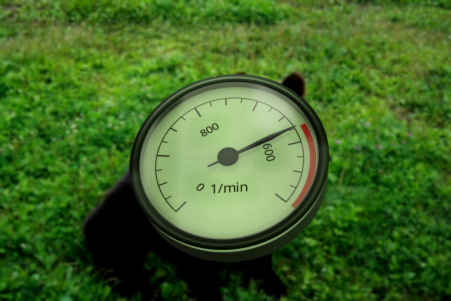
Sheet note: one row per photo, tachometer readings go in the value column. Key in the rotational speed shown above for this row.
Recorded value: 1500 rpm
